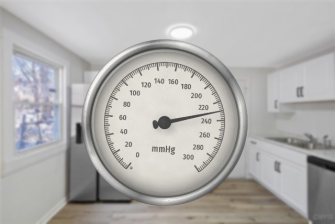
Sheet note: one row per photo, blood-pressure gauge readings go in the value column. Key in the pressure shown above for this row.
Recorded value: 230 mmHg
